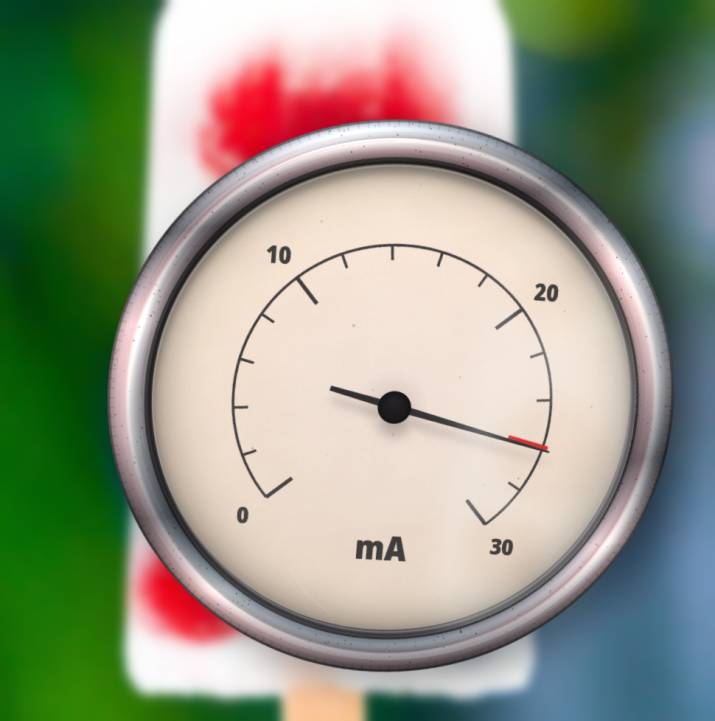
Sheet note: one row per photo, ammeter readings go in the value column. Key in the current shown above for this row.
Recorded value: 26 mA
